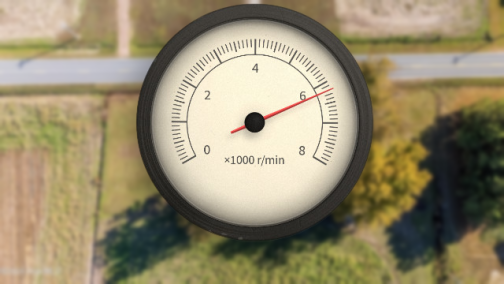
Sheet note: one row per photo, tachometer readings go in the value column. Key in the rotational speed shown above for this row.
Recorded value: 6200 rpm
